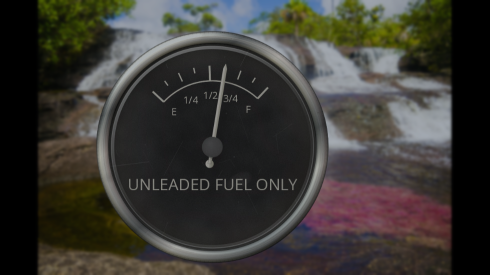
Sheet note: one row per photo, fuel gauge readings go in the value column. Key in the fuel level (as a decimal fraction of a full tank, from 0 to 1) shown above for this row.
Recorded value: 0.625
